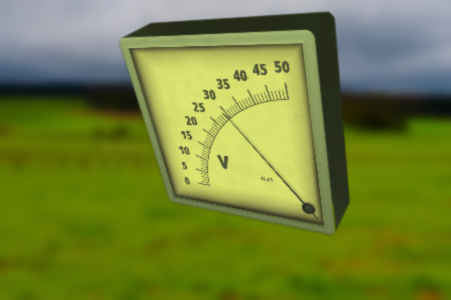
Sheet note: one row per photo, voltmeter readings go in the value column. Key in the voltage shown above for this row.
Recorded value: 30 V
